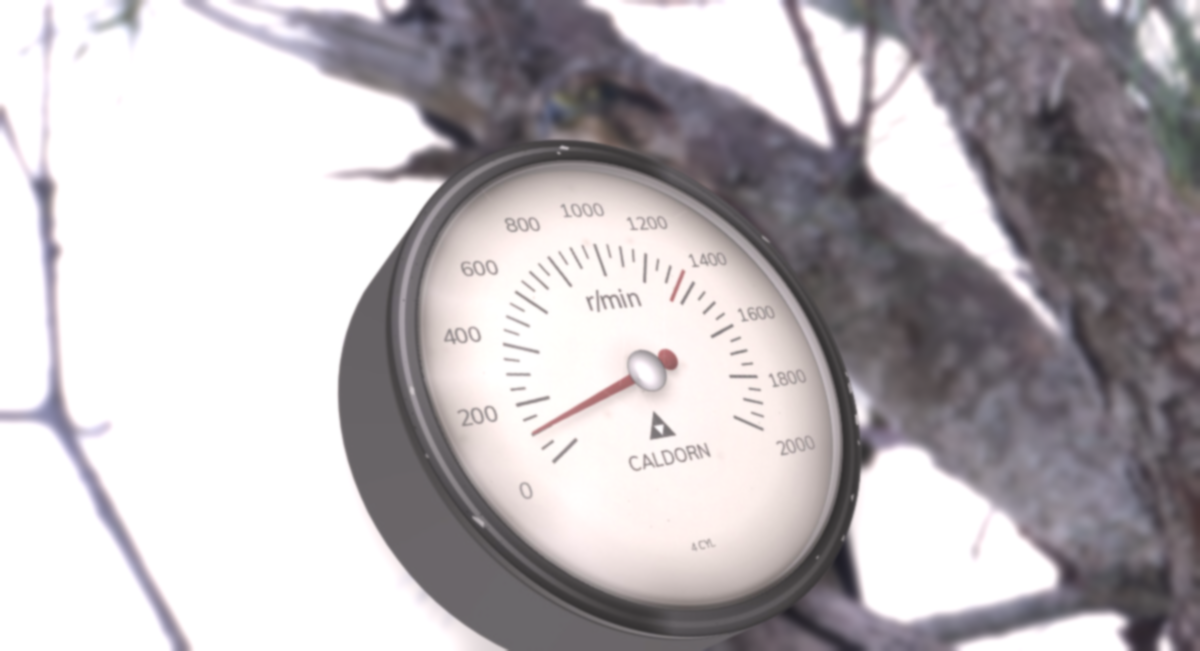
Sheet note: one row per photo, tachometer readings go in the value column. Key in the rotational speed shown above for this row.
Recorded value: 100 rpm
